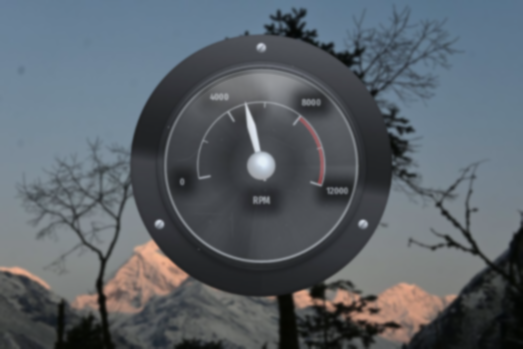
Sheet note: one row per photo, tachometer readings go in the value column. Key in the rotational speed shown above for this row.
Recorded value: 5000 rpm
